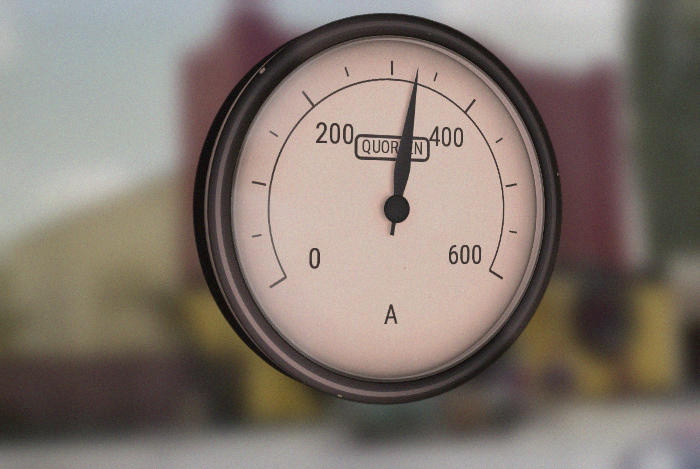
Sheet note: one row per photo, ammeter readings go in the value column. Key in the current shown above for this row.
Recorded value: 325 A
